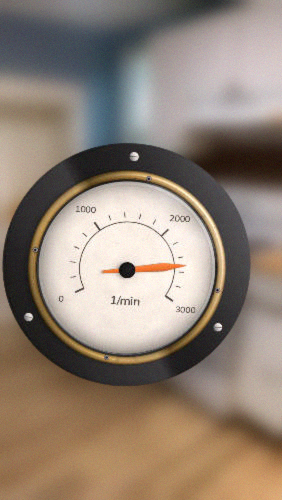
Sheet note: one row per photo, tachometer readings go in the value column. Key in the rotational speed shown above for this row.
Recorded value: 2500 rpm
